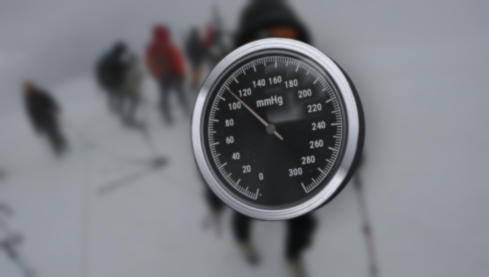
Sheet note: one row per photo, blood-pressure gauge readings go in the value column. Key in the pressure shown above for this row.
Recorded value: 110 mmHg
